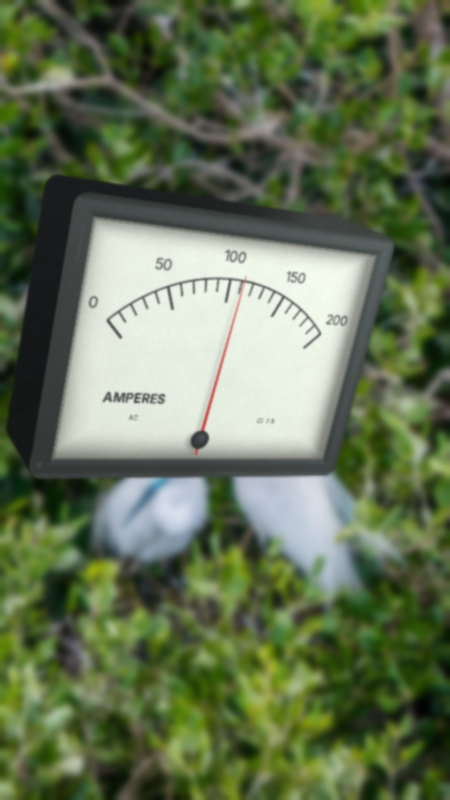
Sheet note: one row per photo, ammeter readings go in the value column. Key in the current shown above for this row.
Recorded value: 110 A
